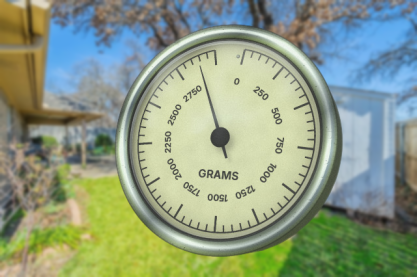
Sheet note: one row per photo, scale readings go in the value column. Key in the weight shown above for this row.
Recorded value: 2900 g
